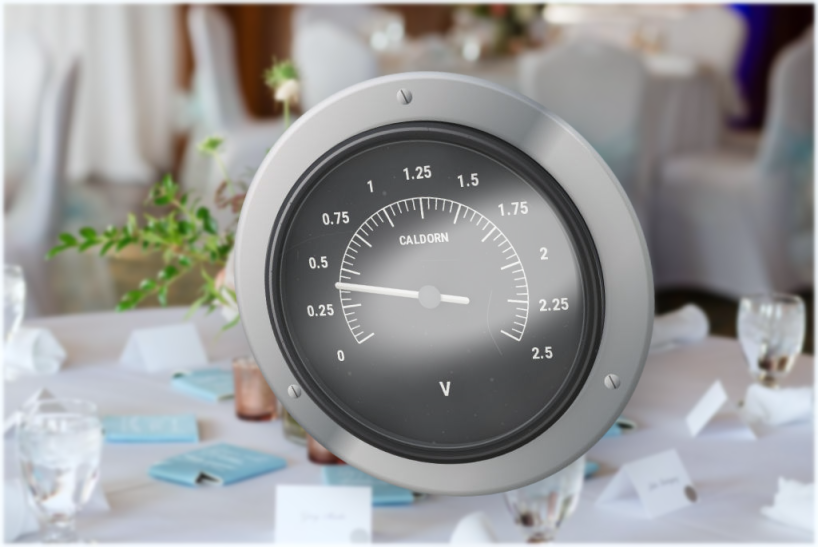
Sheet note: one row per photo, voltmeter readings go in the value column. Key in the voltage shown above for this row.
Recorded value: 0.4 V
